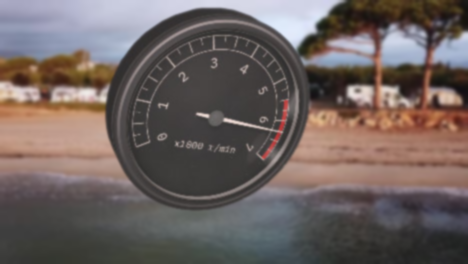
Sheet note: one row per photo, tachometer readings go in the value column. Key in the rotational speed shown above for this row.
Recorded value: 6250 rpm
